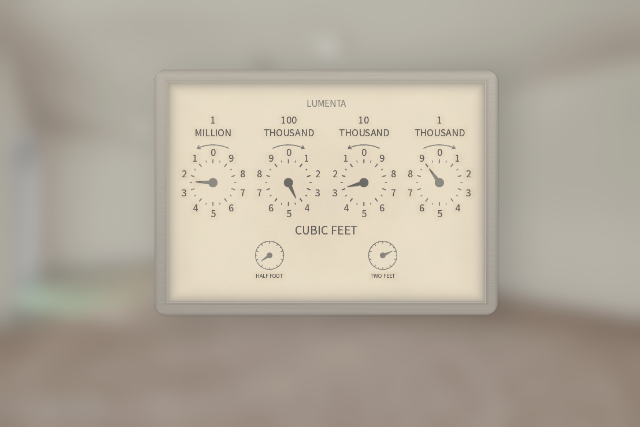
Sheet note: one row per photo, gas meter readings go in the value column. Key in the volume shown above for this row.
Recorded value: 242900 ft³
